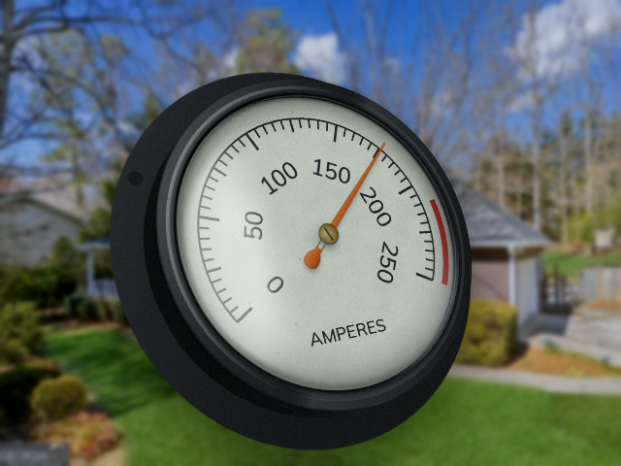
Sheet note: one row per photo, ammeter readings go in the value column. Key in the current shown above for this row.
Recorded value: 175 A
